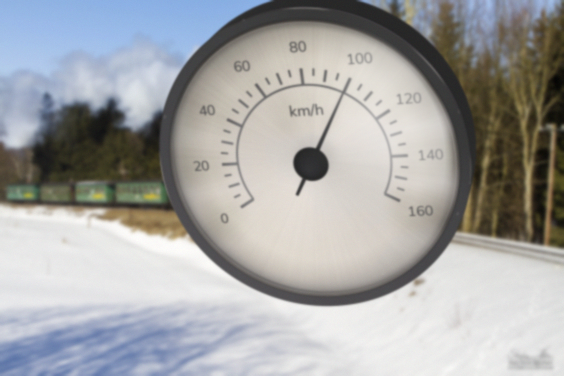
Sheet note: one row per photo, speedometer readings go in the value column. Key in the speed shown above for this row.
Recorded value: 100 km/h
